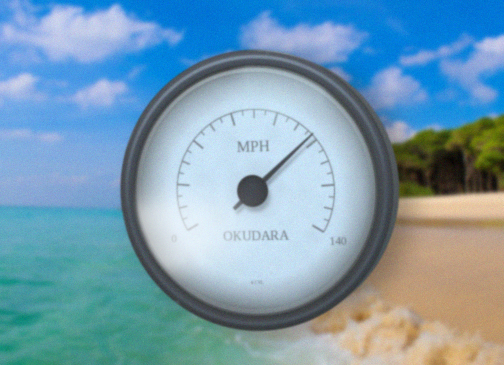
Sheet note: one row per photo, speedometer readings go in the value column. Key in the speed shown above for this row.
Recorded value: 97.5 mph
